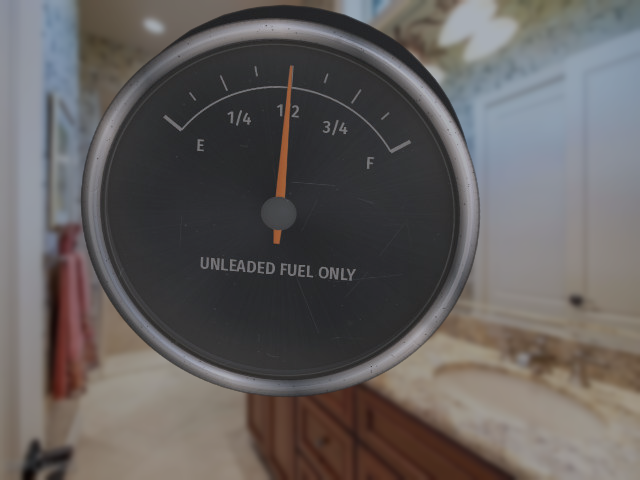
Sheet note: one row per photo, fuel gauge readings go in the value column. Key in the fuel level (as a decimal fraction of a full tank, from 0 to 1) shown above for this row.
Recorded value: 0.5
